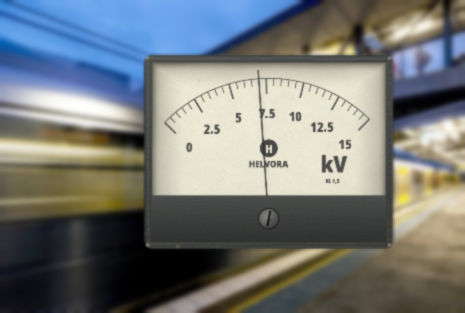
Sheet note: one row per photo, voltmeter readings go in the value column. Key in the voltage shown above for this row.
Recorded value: 7 kV
